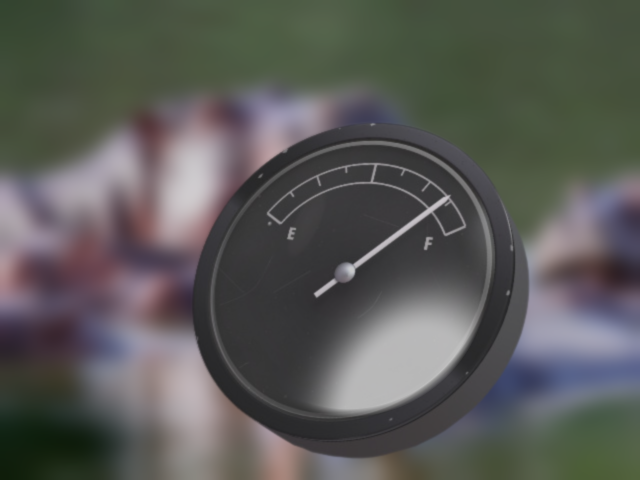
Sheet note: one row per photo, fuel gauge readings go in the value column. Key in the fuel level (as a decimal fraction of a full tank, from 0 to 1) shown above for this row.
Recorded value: 0.875
